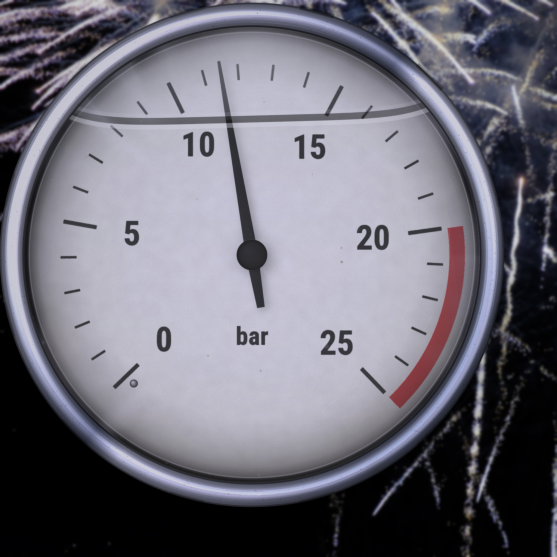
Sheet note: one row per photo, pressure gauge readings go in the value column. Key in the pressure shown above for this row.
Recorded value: 11.5 bar
